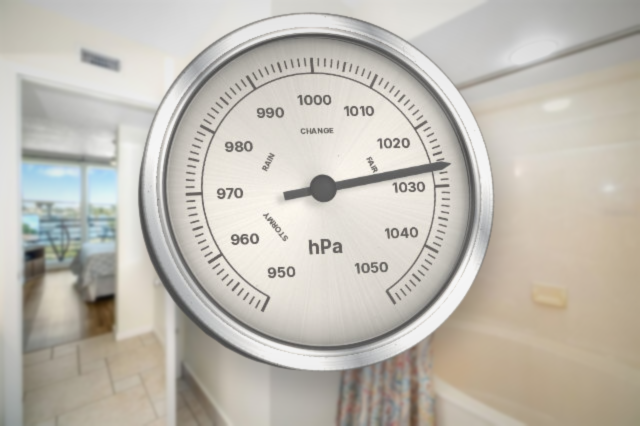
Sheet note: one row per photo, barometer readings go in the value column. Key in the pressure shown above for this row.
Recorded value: 1027 hPa
